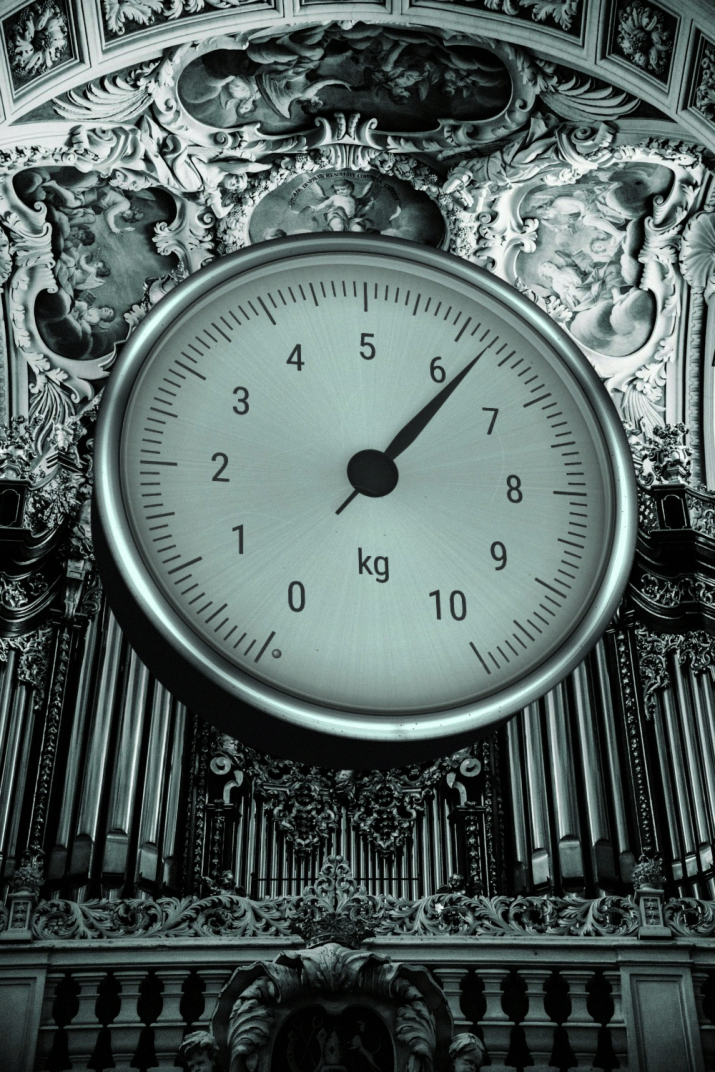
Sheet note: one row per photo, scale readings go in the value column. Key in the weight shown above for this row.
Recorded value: 6.3 kg
